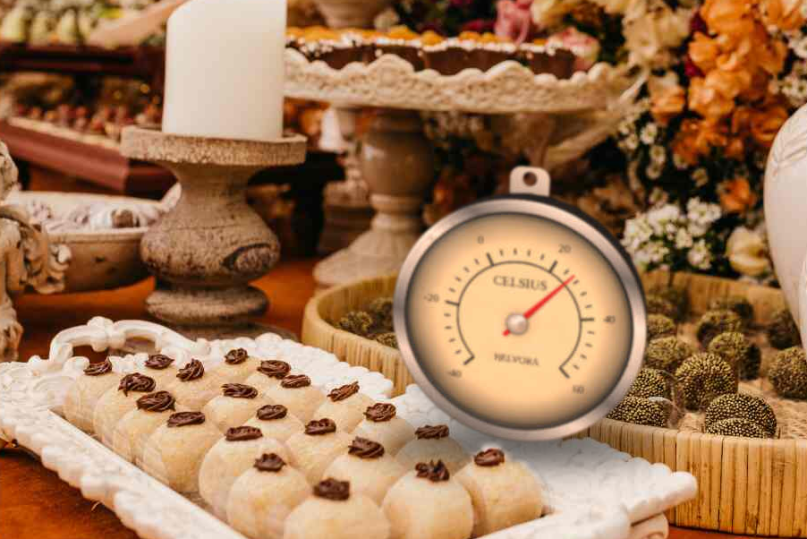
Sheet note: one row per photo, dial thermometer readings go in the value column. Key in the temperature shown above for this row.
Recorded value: 26 °C
